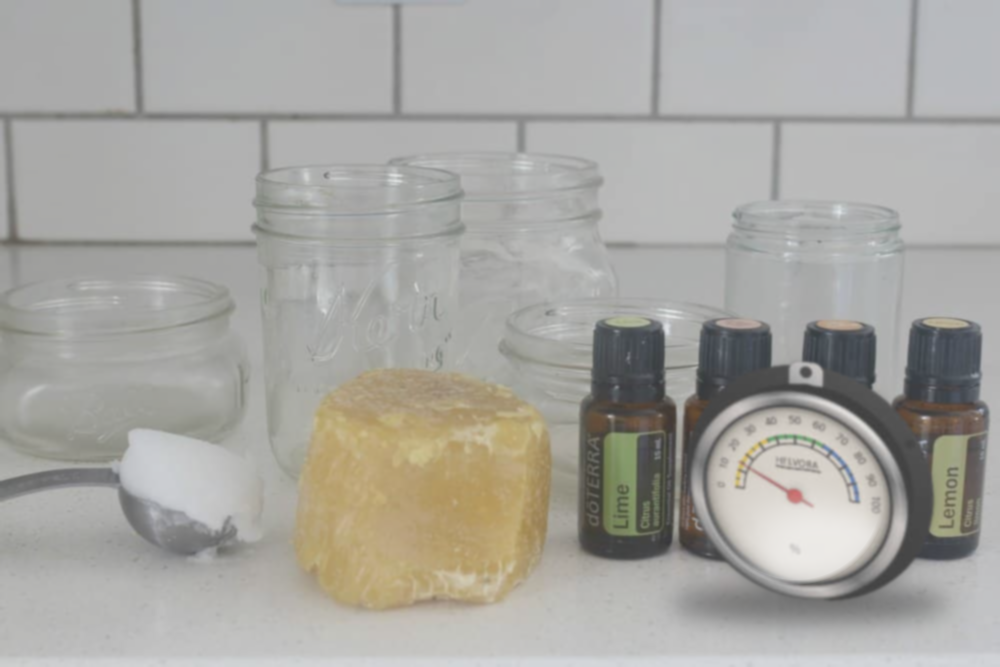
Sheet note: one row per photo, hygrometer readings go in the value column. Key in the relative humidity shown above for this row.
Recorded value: 15 %
